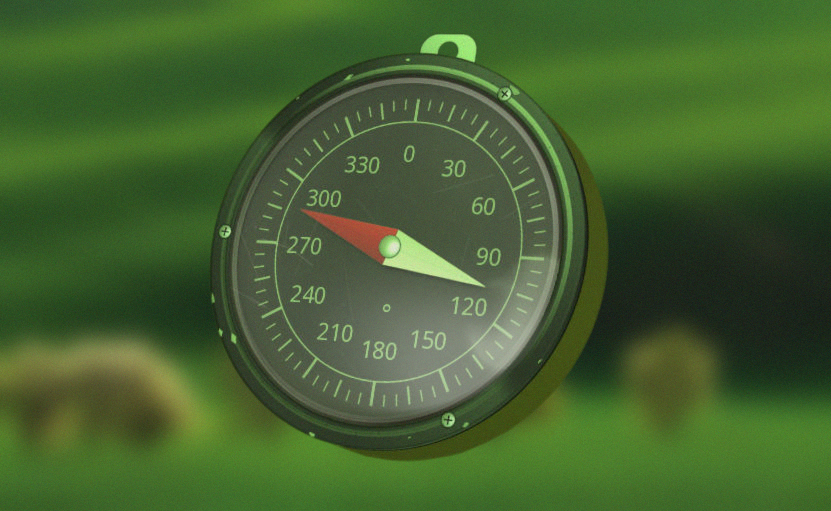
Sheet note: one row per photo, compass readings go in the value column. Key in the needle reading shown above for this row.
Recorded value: 287.5 °
